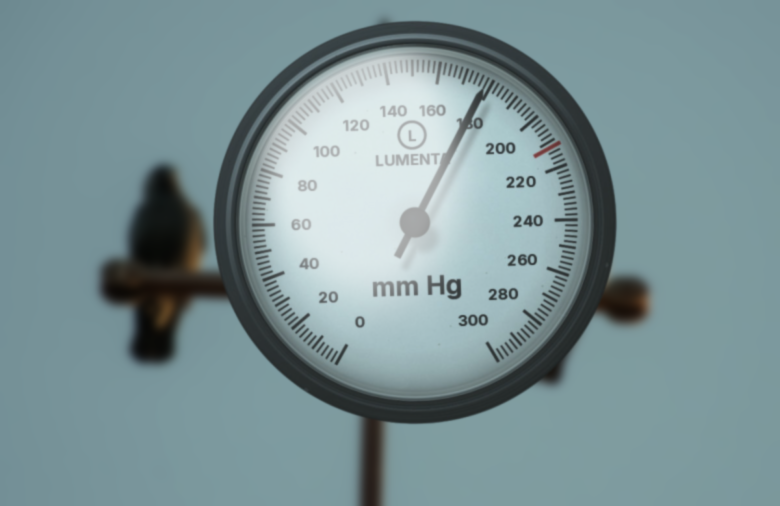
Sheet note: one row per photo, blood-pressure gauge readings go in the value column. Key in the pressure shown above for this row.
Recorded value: 178 mmHg
